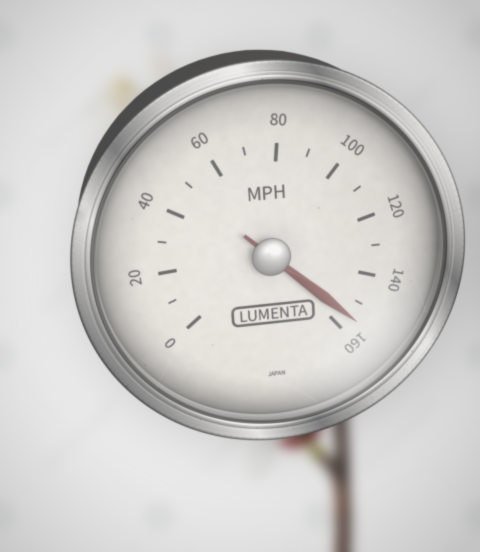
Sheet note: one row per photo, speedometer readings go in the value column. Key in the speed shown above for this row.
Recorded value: 155 mph
